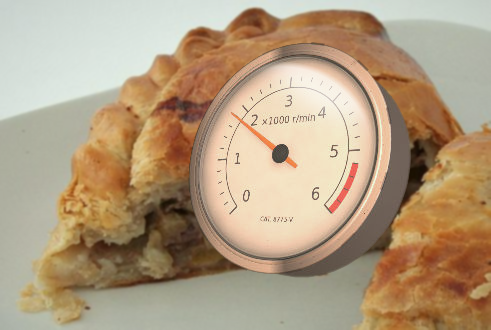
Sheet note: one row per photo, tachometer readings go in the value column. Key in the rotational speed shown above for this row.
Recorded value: 1800 rpm
